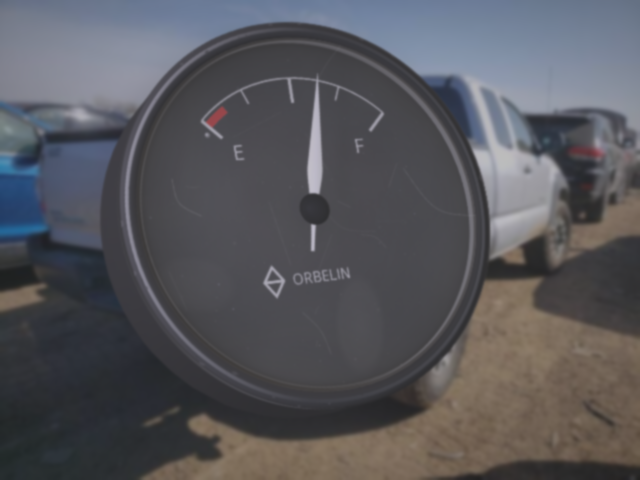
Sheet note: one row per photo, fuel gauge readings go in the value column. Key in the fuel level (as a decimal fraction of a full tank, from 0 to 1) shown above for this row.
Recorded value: 0.625
